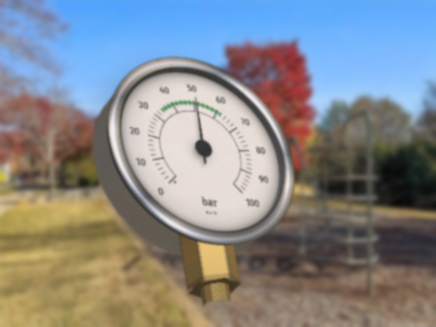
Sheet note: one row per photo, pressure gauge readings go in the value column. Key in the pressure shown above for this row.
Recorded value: 50 bar
